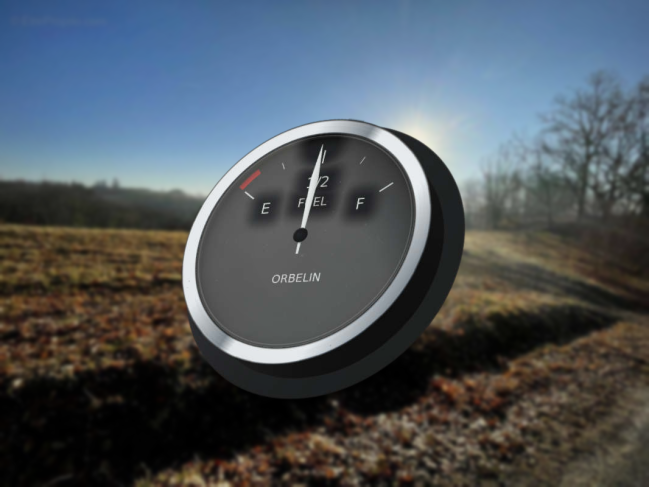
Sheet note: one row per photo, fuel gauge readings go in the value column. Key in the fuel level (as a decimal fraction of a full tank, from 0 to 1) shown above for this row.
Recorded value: 0.5
